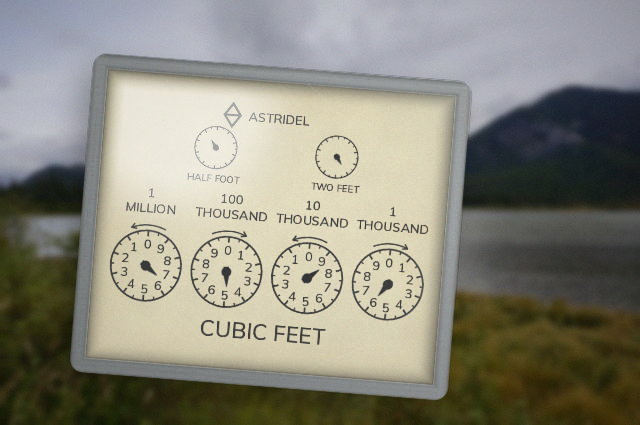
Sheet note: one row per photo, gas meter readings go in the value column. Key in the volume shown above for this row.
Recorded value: 648600 ft³
